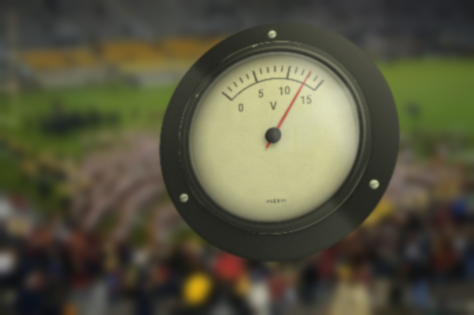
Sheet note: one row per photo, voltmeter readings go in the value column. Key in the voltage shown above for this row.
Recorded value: 13 V
